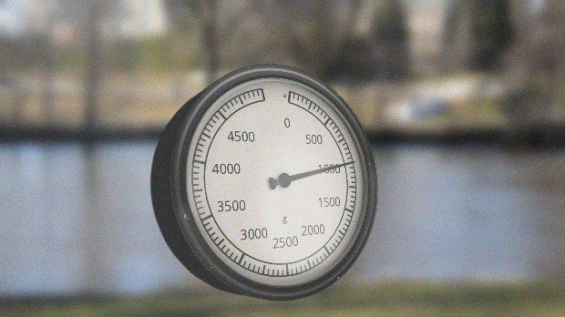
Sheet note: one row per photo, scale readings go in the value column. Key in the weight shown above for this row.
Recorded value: 1000 g
